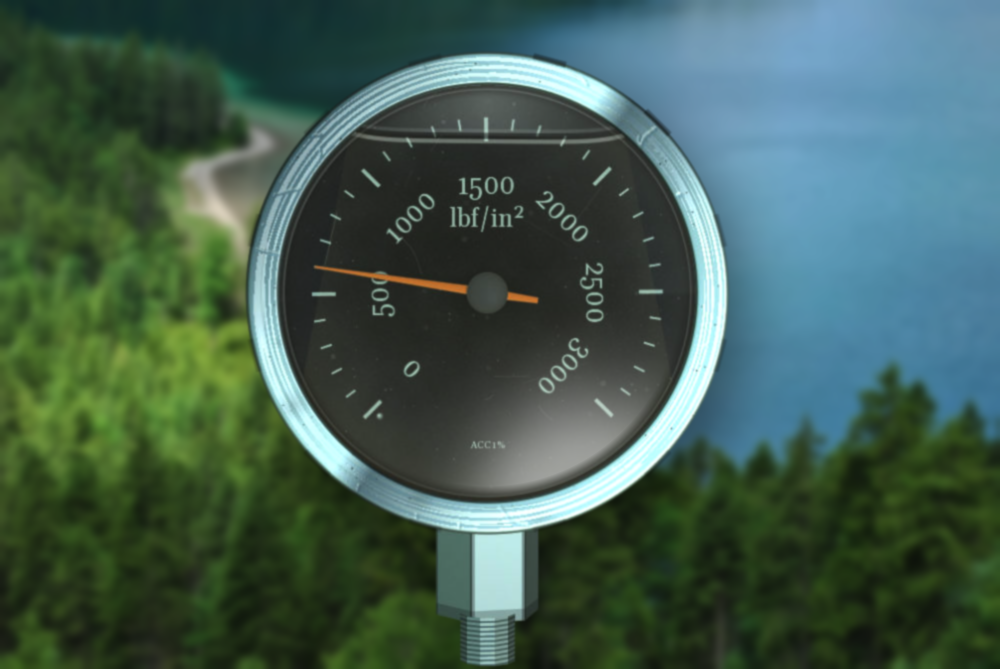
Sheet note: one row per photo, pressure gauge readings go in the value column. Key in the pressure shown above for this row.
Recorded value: 600 psi
